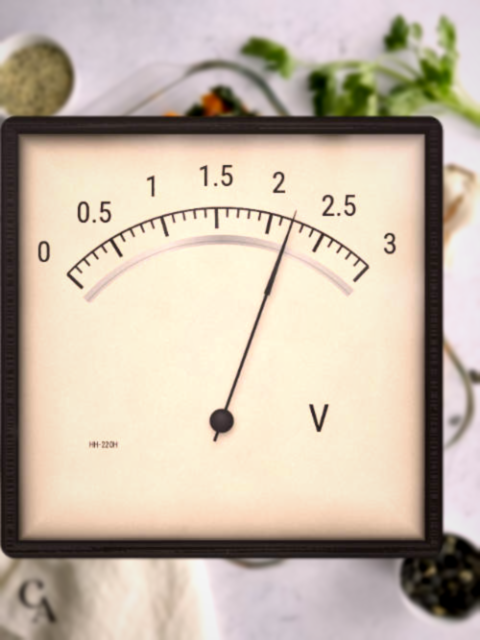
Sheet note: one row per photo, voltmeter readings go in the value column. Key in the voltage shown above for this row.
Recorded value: 2.2 V
